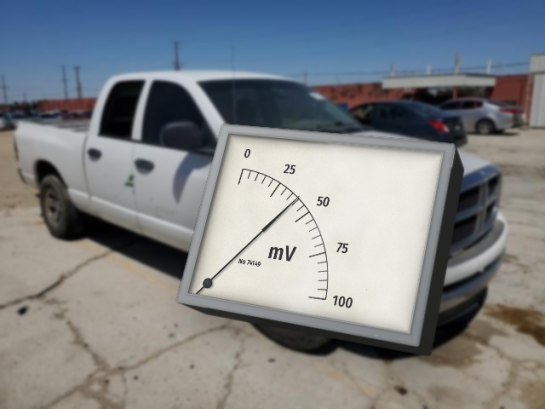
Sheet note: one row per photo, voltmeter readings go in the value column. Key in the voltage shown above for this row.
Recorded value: 40 mV
